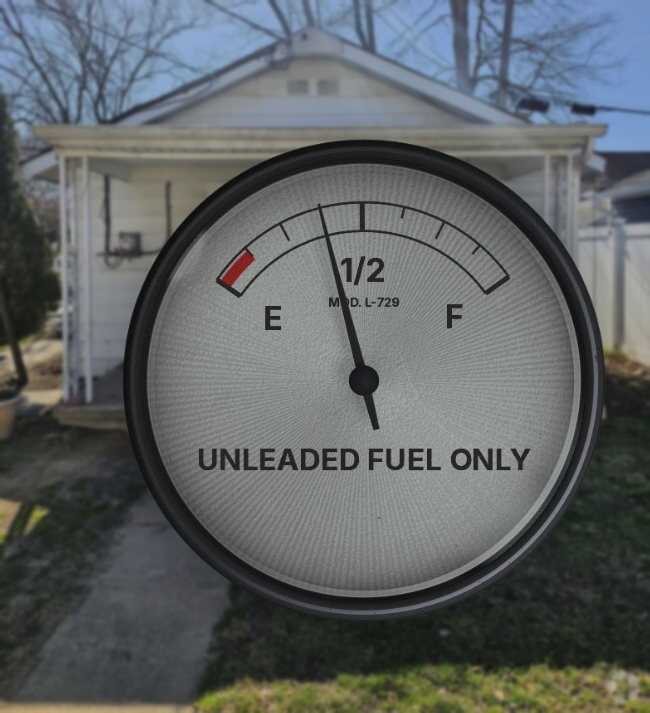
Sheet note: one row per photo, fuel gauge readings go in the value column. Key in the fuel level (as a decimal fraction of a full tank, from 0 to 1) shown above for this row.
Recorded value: 0.375
